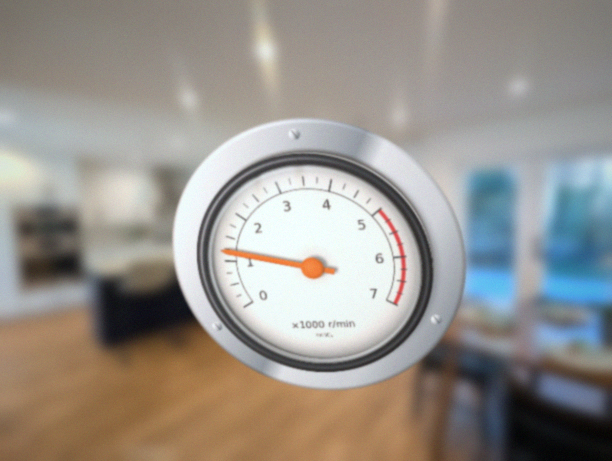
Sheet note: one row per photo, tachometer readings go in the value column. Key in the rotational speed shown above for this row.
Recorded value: 1250 rpm
